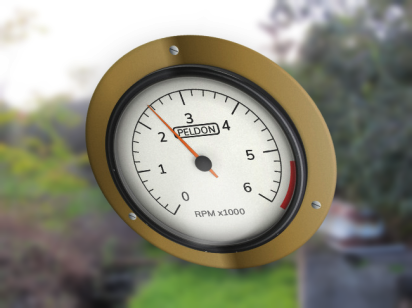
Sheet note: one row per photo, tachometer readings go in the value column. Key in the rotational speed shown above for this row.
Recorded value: 2400 rpm
